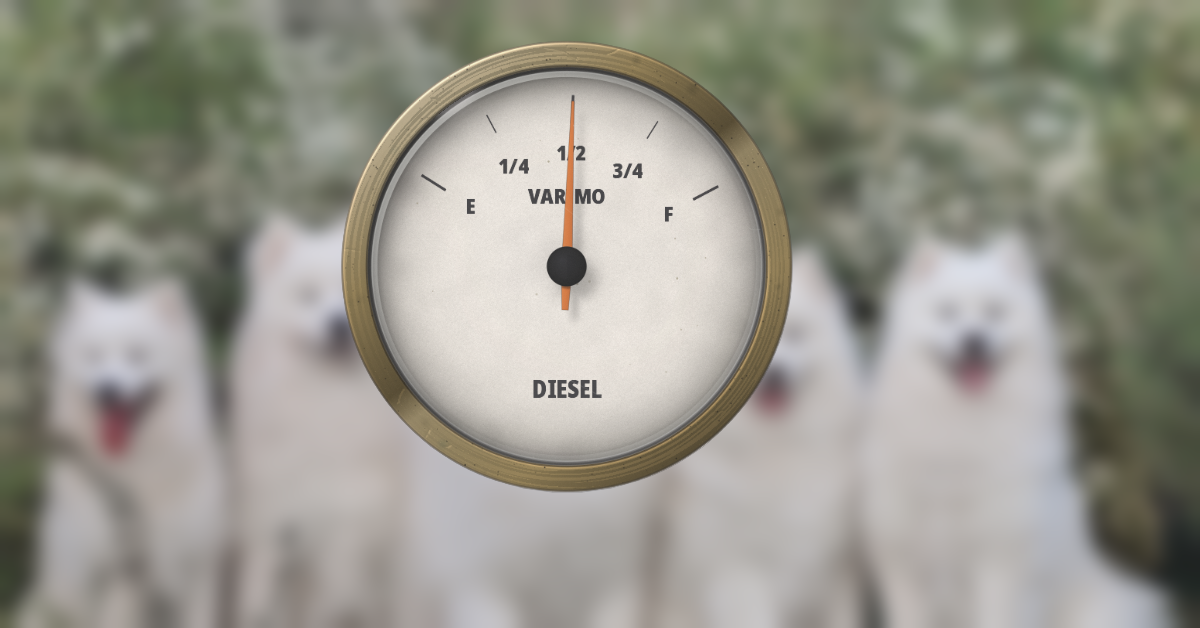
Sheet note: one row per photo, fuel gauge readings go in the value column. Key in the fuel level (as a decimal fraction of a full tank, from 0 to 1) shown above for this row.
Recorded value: 0.5
